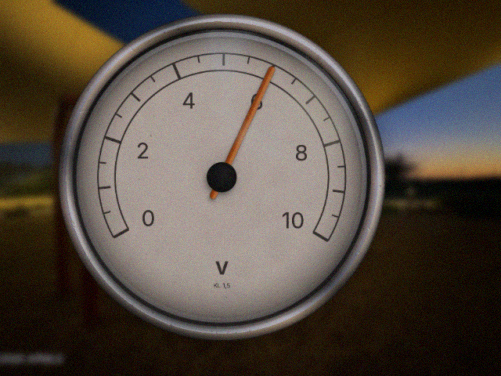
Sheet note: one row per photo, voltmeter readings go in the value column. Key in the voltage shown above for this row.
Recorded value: 6 V
